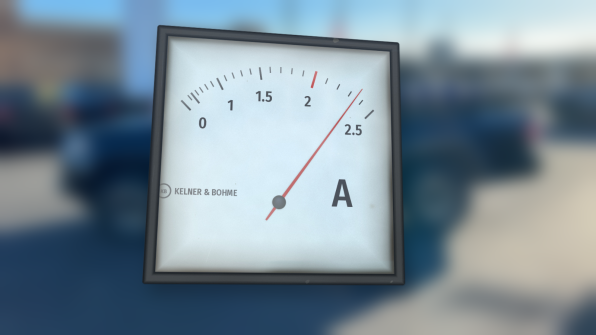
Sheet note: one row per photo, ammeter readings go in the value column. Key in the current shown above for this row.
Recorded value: 2.35 A
